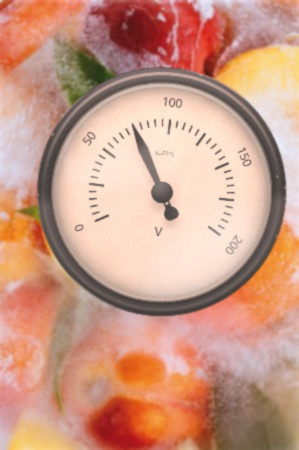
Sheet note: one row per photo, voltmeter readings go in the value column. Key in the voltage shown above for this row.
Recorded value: 75 V
